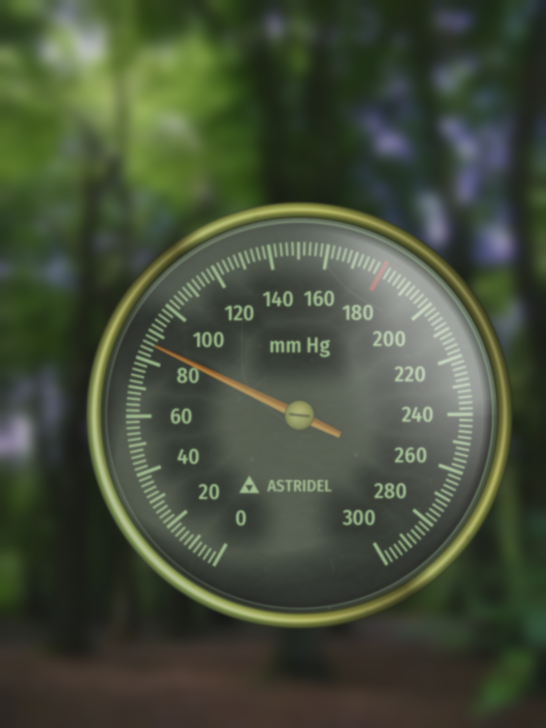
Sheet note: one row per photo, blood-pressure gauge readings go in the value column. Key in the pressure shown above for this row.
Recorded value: 86 mmHg
